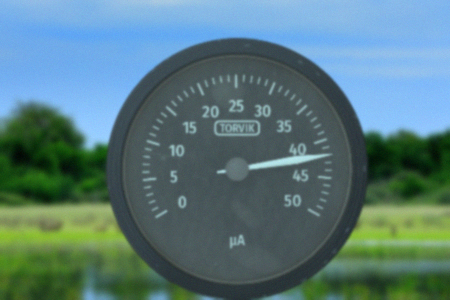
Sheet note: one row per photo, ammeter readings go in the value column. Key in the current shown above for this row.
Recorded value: 42 µA
